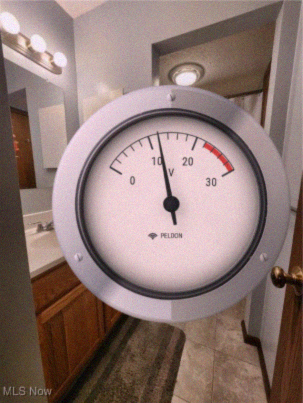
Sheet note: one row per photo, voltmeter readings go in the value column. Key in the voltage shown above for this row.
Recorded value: 12 V
